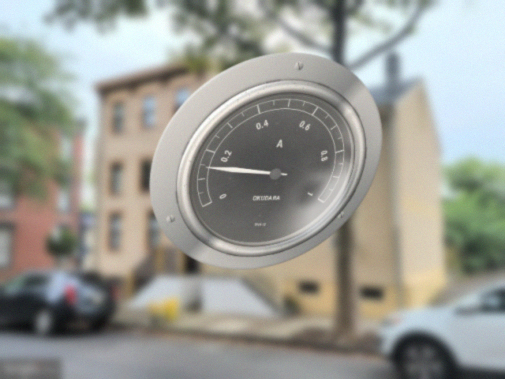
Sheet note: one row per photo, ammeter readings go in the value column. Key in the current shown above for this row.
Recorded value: 0.15 A
